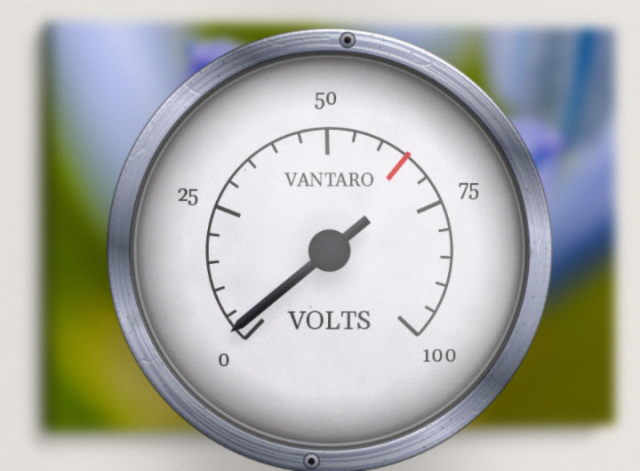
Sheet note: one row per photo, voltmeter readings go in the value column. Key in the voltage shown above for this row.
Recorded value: 2.5 V
